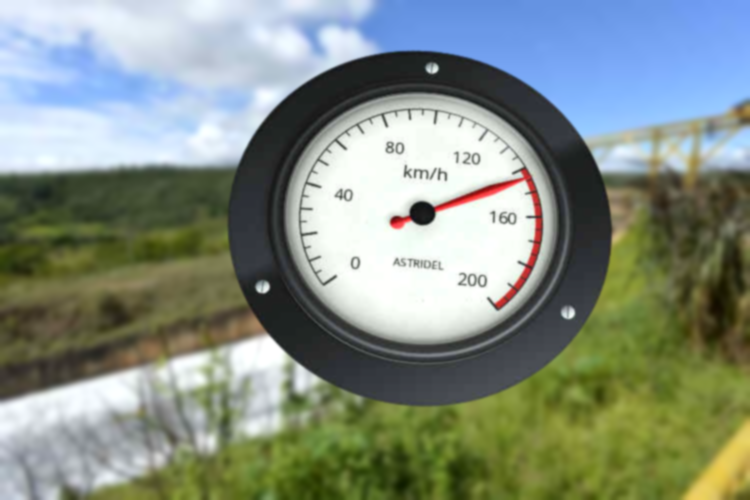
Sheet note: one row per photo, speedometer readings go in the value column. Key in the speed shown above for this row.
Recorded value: 145 km/h
